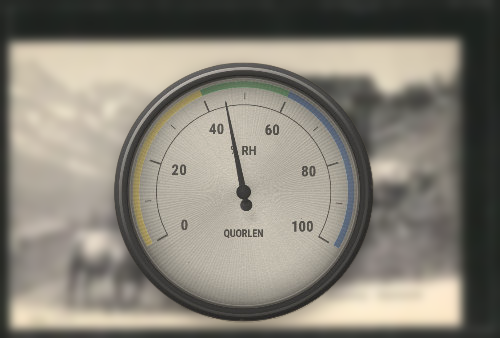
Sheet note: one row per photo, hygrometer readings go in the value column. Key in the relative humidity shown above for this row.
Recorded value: 45 %
